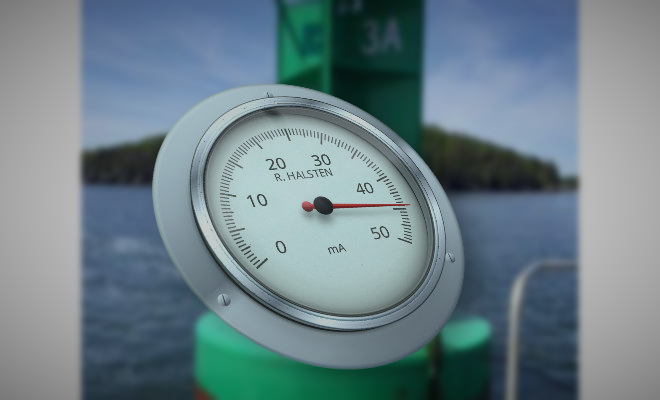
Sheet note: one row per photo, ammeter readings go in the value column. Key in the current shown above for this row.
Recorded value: 45 mA
